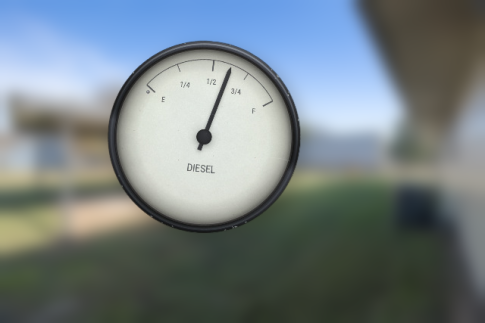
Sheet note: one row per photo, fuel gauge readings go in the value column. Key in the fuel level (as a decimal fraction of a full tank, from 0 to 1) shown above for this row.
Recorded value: 0.625
